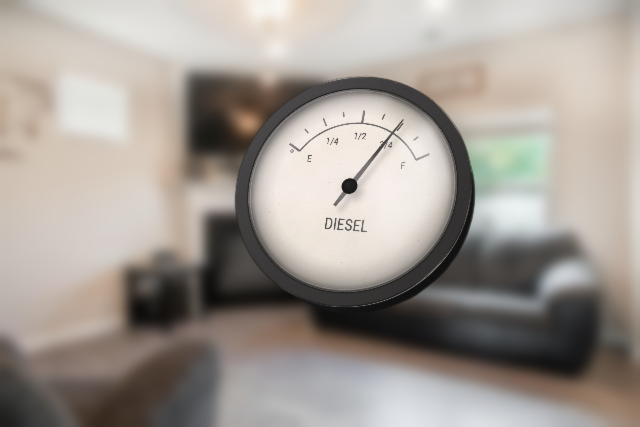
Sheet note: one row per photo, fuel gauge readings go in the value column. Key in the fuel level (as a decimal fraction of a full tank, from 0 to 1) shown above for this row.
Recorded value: 0.75
